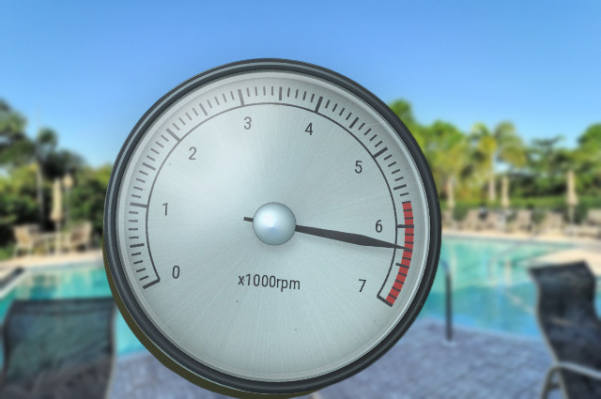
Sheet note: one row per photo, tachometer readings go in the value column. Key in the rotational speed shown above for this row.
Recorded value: 6300 rpm
